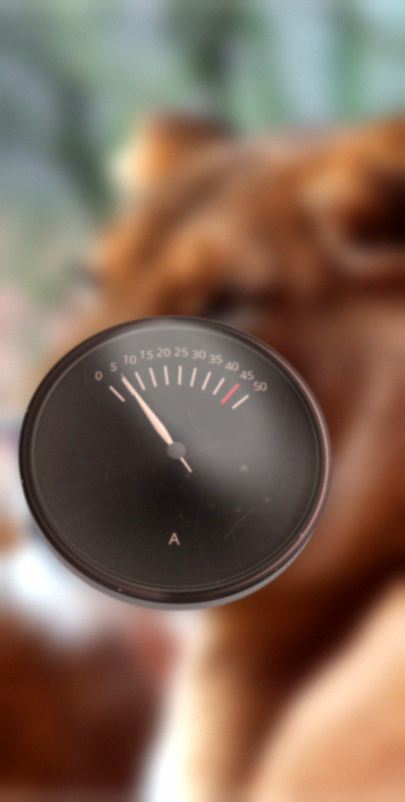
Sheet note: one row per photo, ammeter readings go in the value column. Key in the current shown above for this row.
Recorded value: 5 A
